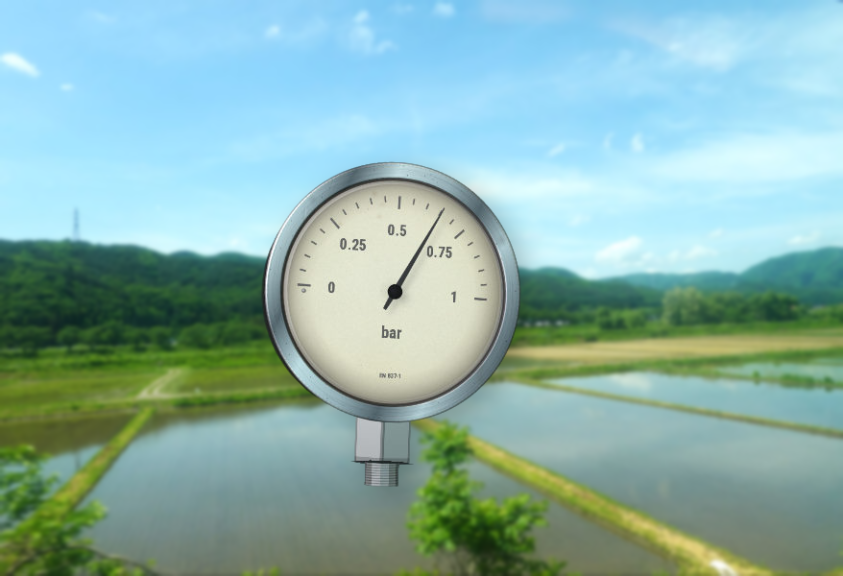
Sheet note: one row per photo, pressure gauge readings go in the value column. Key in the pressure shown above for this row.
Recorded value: 0.65 bar
